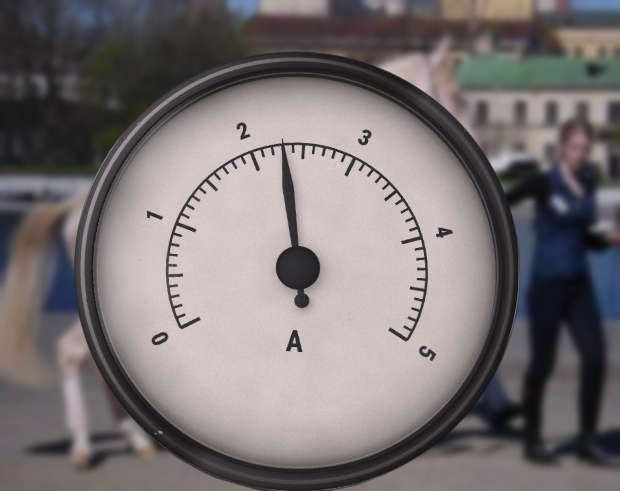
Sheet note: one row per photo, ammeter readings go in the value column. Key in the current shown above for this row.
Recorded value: 2.3 A
